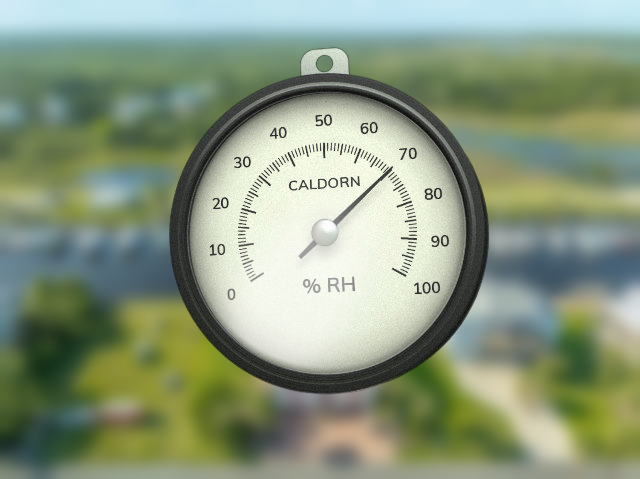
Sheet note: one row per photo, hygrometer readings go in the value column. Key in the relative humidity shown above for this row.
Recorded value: 70 %
